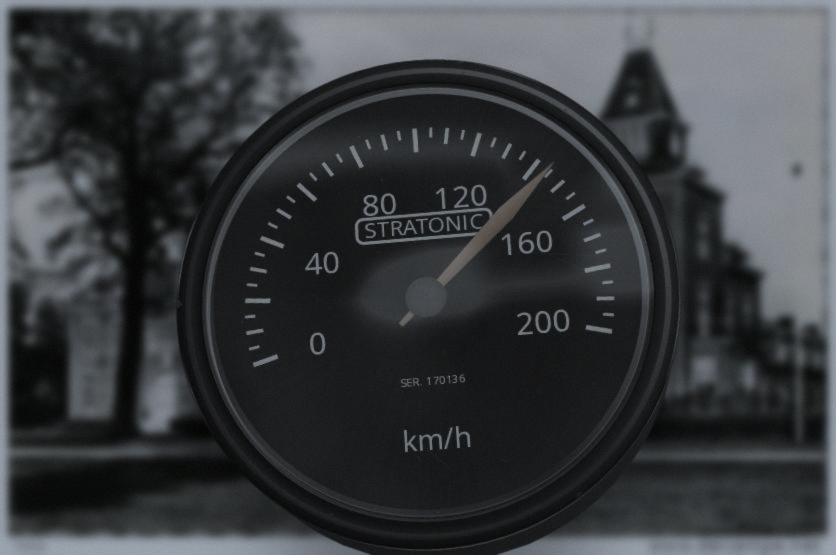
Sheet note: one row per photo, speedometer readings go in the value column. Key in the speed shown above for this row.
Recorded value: 145 km/h
